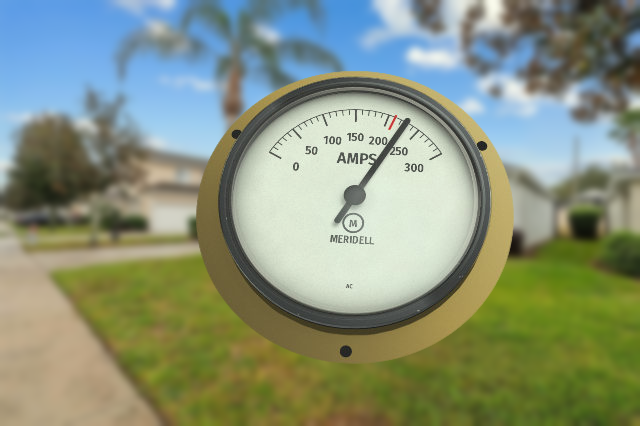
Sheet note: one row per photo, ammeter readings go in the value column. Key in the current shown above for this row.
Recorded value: 230 A
